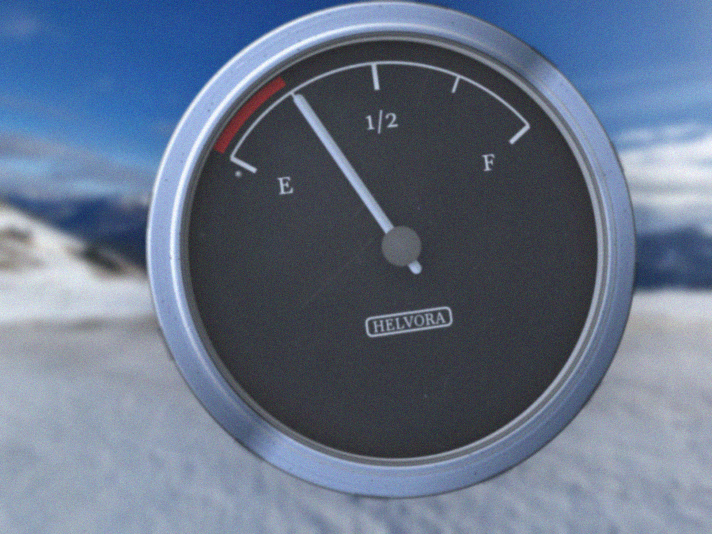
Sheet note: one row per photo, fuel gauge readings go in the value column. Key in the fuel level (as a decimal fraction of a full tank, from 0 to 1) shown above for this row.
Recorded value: 0.25
